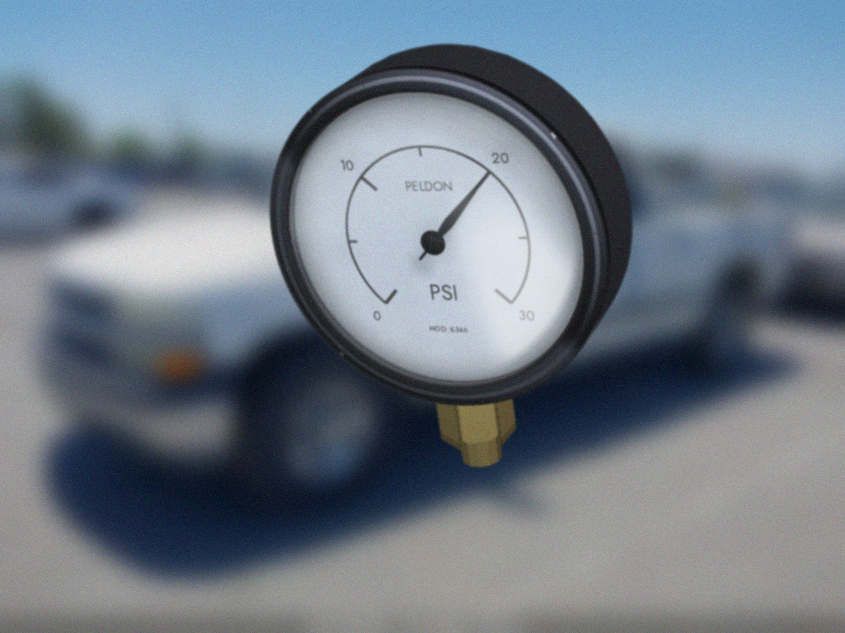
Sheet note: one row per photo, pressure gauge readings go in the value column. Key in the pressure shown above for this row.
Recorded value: 20 psi
